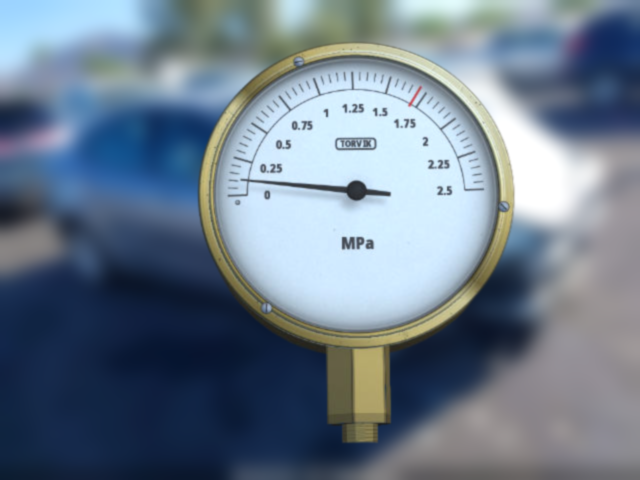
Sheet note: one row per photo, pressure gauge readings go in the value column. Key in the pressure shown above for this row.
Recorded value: 0.1 MPa
